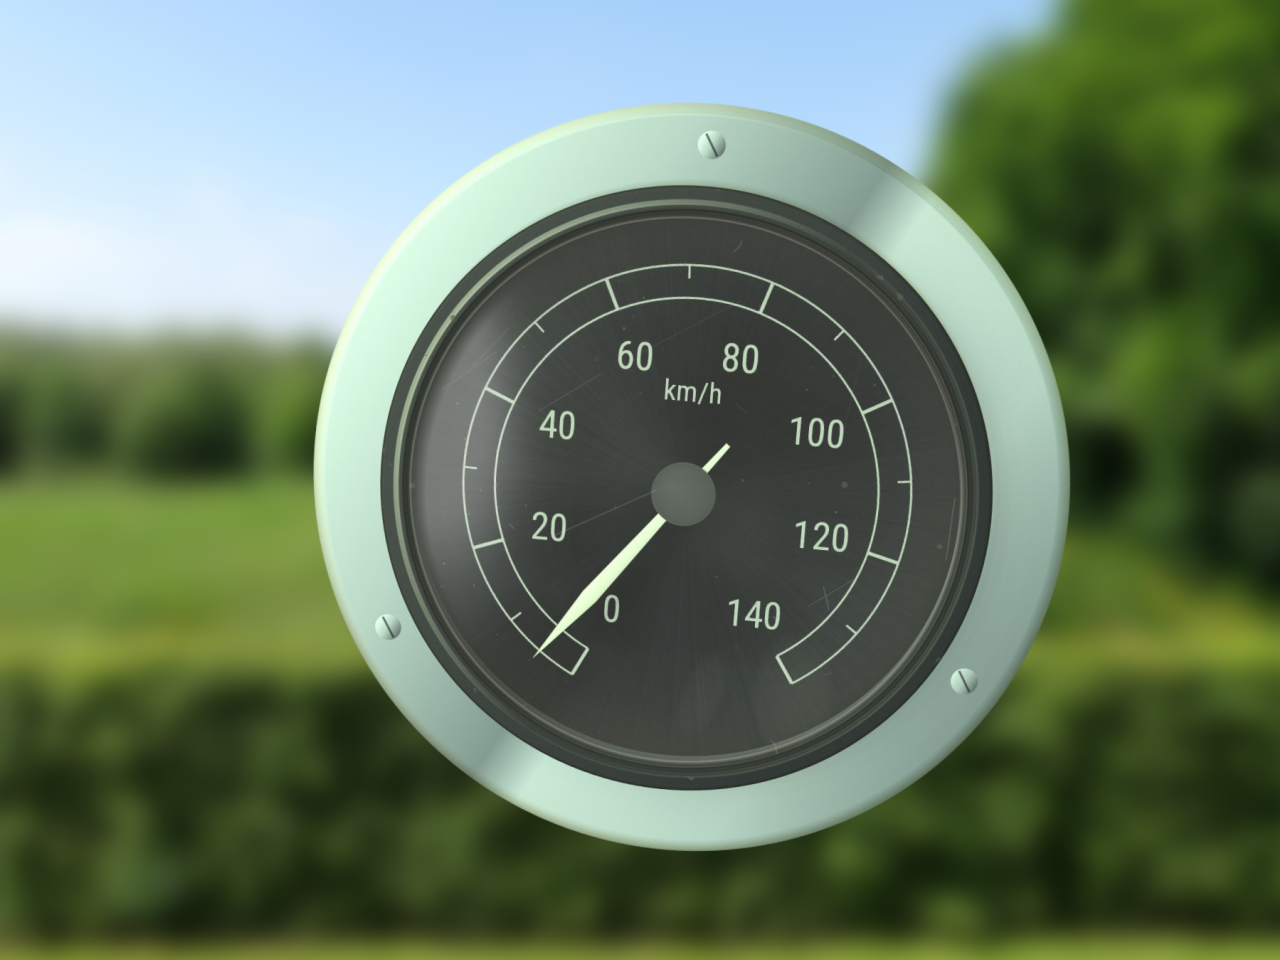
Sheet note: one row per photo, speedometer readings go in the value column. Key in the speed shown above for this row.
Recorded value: 5 km/h
